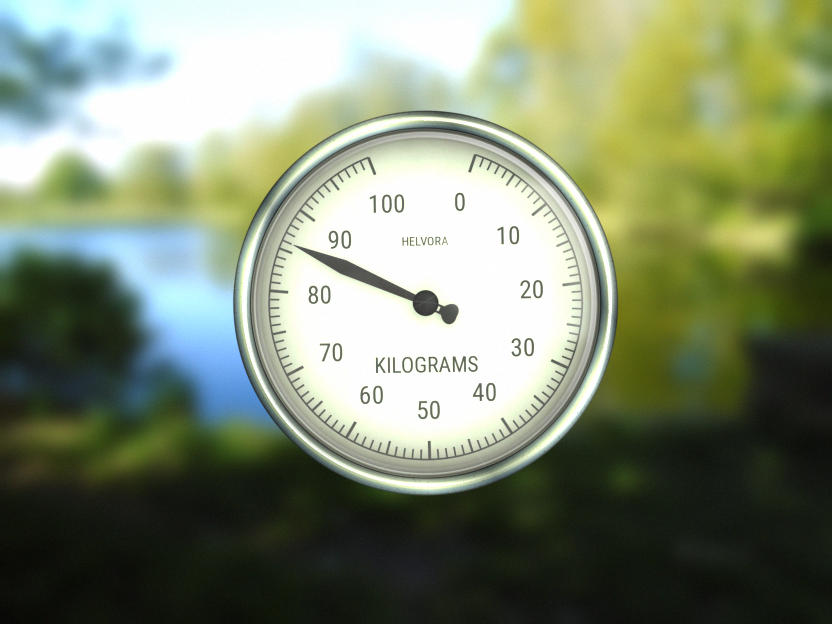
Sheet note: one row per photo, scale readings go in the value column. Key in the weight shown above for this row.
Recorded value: 86 kg
